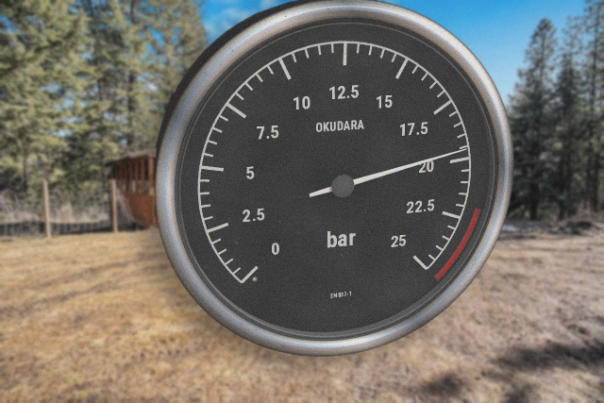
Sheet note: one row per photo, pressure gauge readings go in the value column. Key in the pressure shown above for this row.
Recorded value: 19.5 bar
